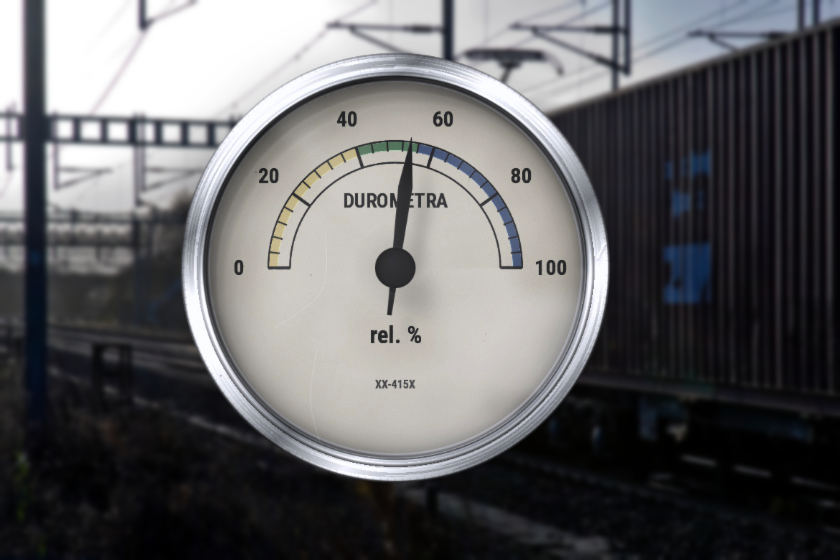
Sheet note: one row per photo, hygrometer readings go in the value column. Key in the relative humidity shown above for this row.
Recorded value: 54 %
